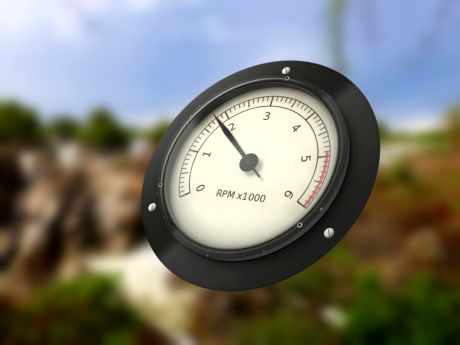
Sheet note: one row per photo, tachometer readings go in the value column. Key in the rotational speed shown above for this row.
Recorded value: 1800 rpm
